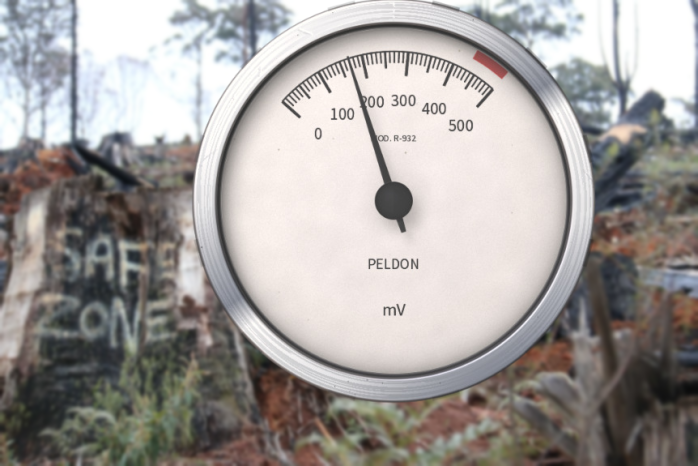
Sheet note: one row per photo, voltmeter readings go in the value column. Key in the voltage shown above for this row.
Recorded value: 170 mV
